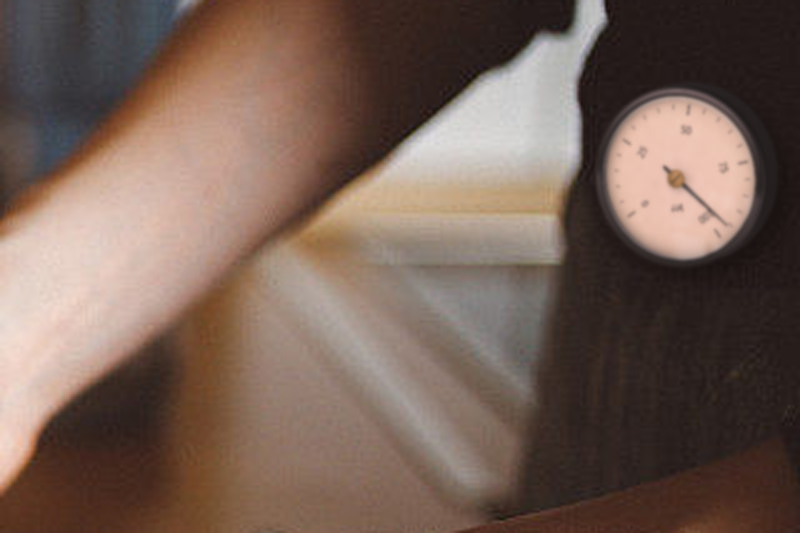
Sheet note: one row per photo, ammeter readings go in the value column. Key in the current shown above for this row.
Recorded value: 95 µA
